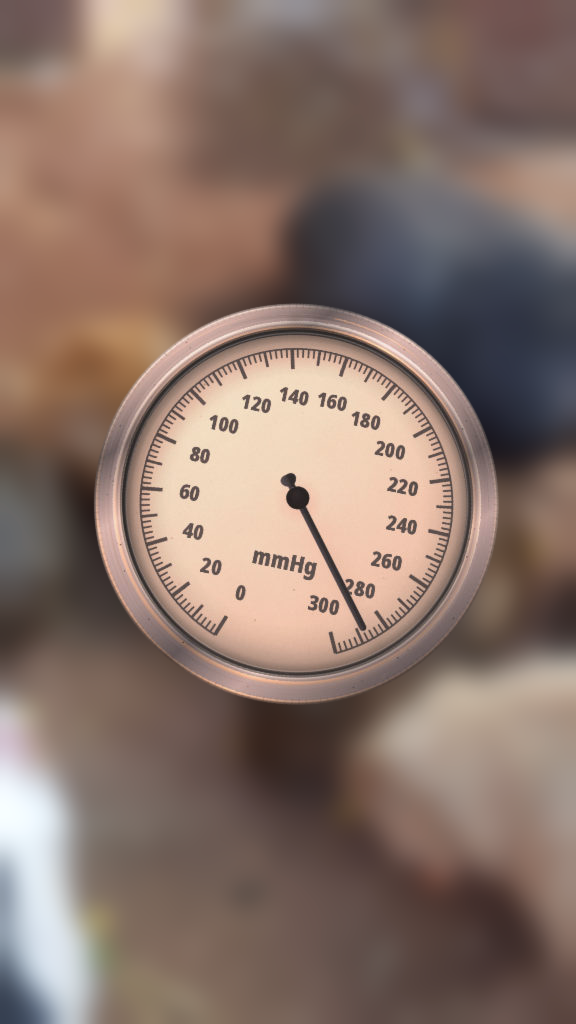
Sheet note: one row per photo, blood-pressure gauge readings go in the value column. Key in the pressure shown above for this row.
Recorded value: 288 mmHg
